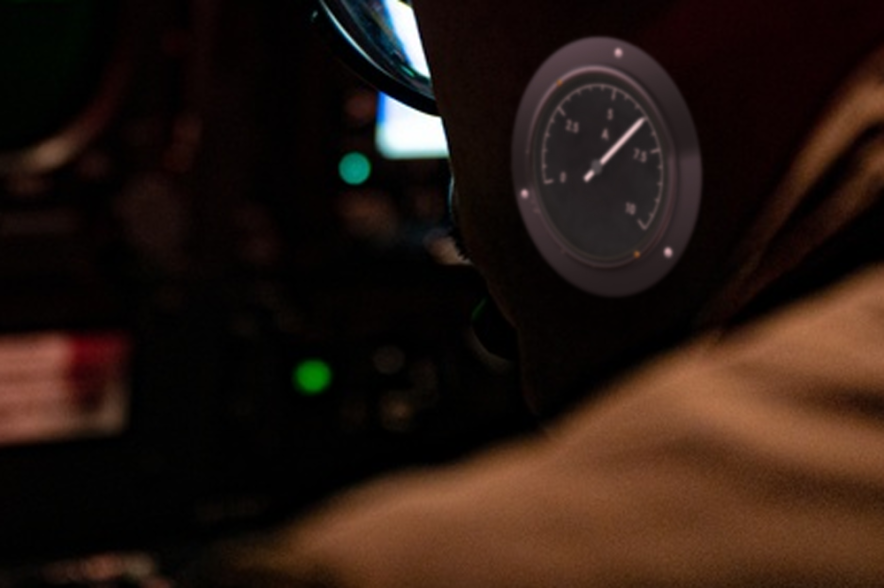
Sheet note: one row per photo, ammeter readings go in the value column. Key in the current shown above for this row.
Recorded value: 6.5 A
